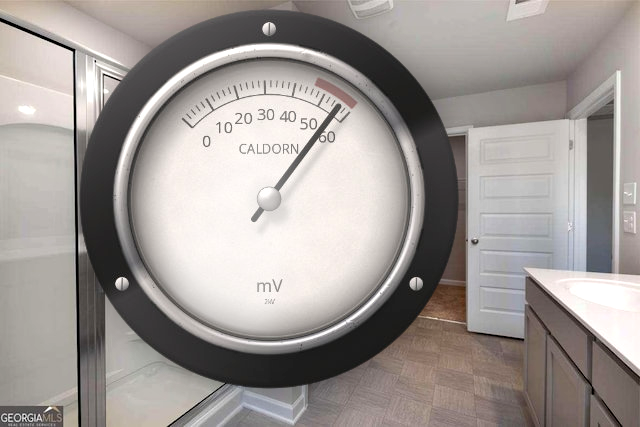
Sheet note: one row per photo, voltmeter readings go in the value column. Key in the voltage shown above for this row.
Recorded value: 56 mV
